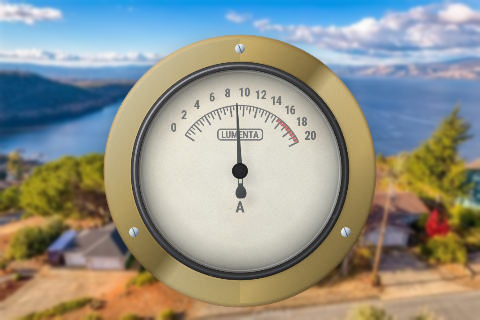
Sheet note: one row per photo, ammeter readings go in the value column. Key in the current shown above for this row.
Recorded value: 9 A
